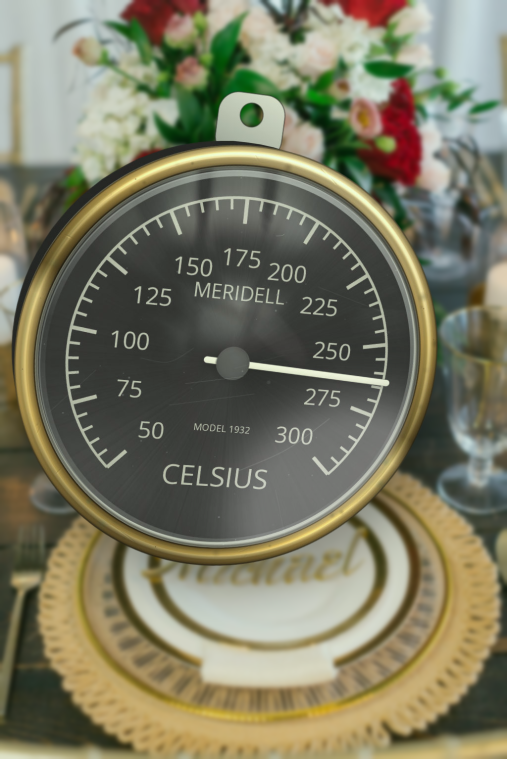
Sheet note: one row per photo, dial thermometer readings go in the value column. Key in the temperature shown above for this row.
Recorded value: 262.5 °C
